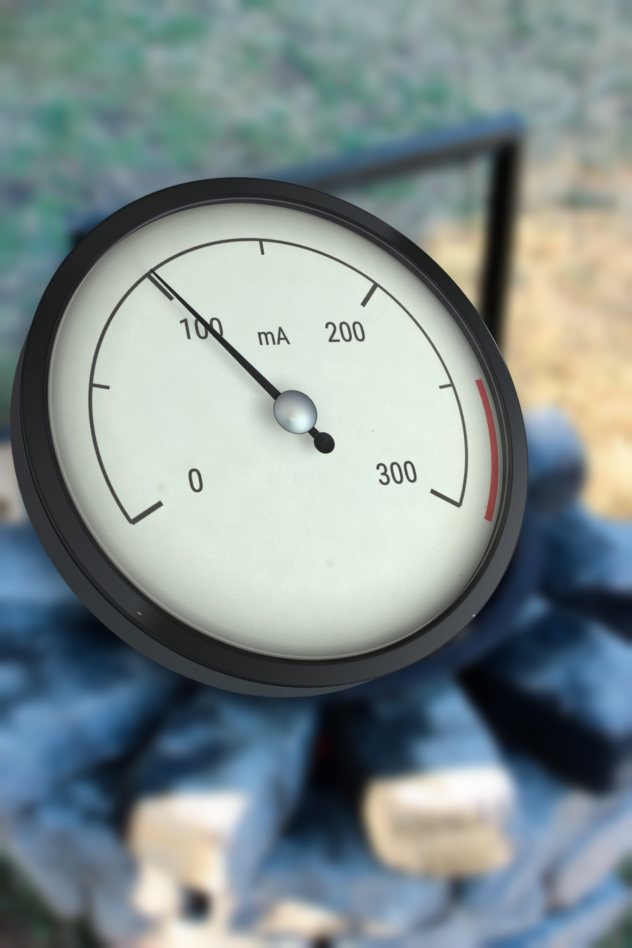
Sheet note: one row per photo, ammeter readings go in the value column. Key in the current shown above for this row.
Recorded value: 100 mA
